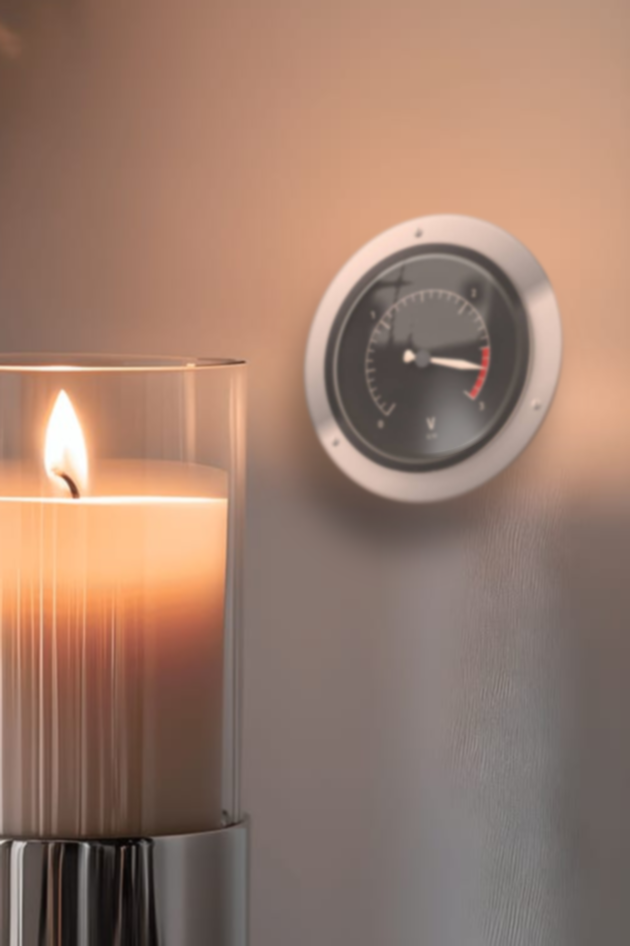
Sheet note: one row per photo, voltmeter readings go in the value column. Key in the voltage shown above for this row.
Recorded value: 2.7 V
